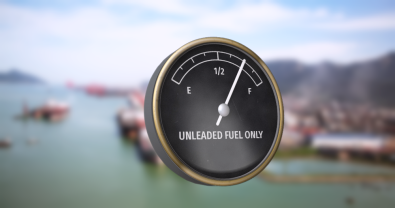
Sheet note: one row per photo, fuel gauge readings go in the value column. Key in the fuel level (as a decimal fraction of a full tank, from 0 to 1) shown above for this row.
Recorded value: 0.75
